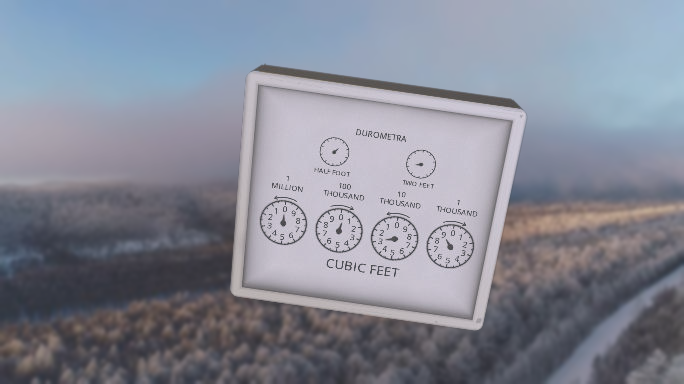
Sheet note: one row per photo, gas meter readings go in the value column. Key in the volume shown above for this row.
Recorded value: 2900 ft³
